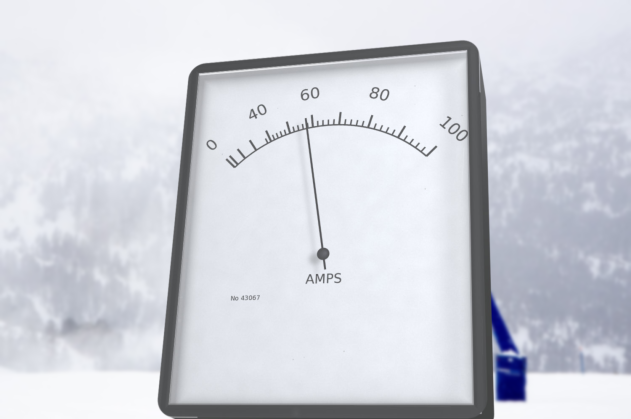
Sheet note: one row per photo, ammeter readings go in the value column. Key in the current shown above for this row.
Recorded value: 58 A
